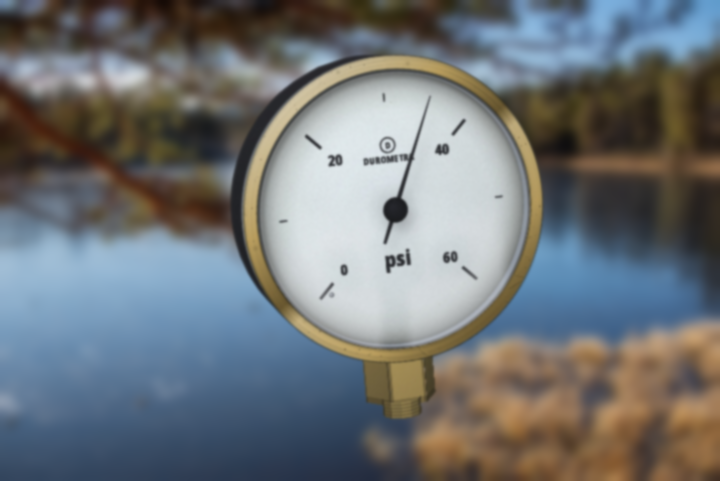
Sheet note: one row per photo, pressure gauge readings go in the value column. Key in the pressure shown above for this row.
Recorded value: 35 psi
